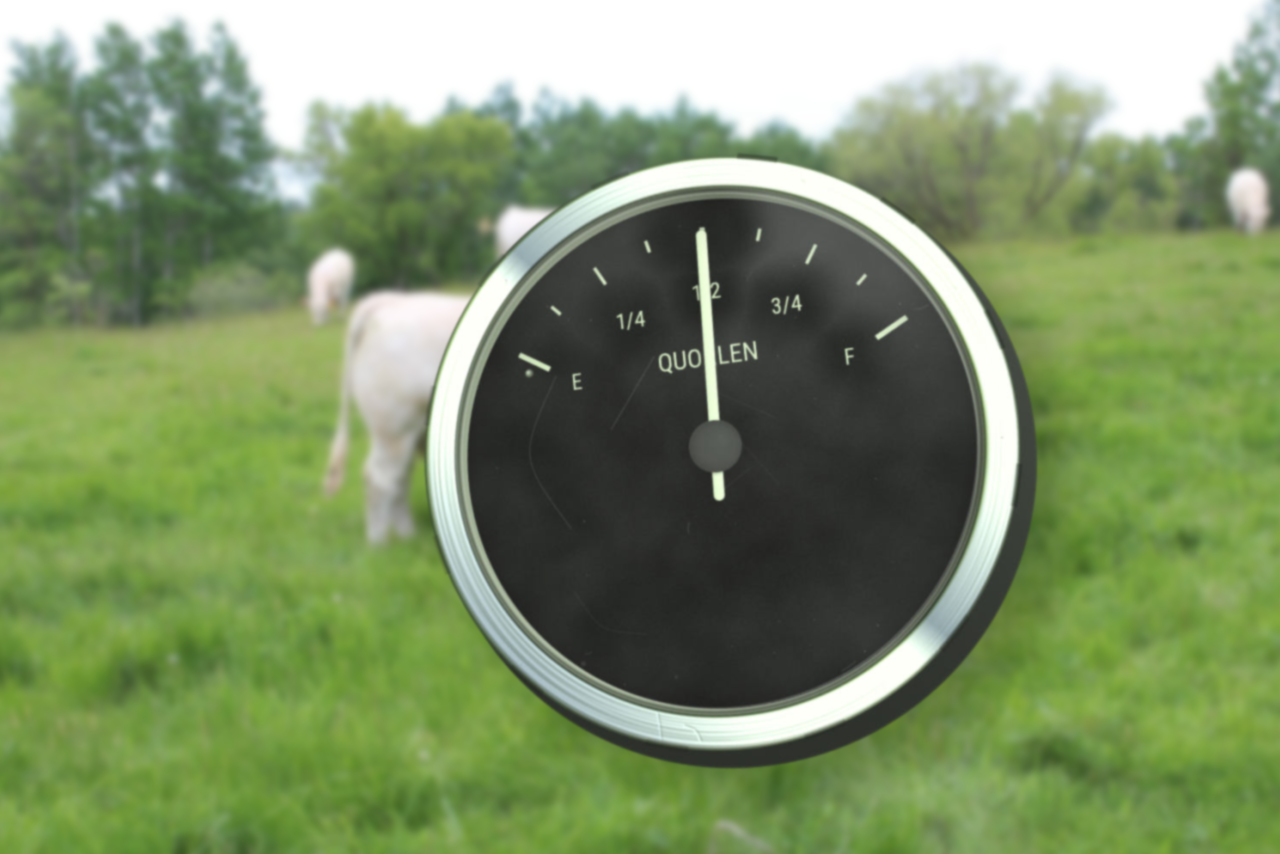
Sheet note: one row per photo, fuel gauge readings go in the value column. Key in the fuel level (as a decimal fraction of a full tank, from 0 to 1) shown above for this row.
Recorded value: 0.5
